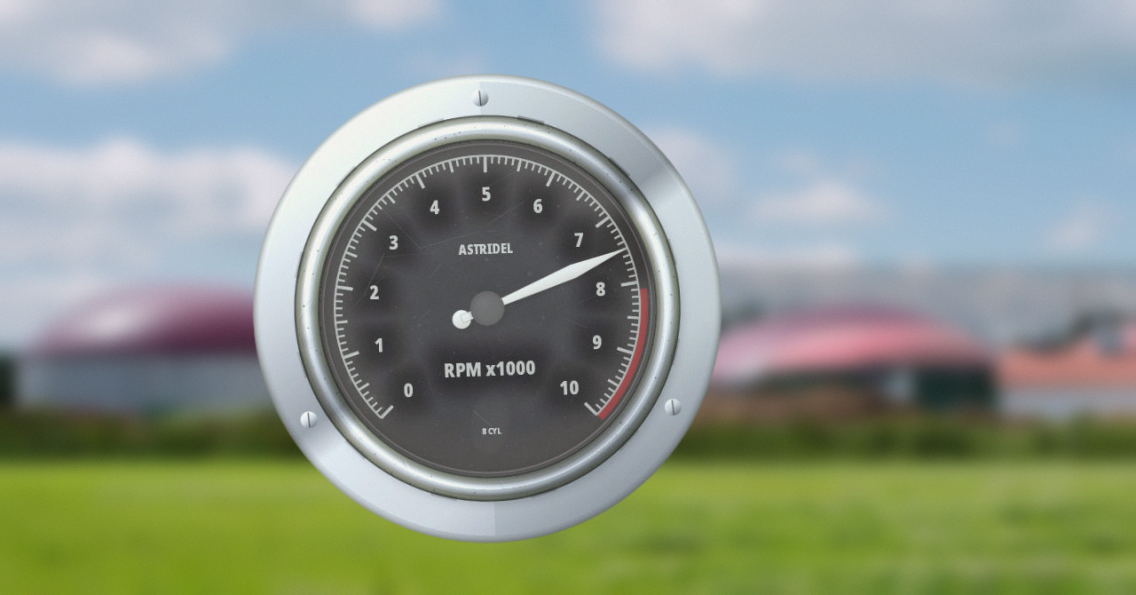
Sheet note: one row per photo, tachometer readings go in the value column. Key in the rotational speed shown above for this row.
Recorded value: 7500 rpm
